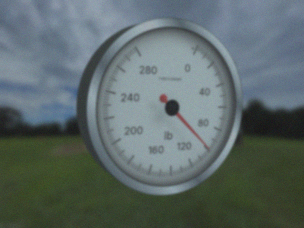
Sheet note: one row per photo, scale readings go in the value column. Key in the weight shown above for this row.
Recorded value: 100 lb
